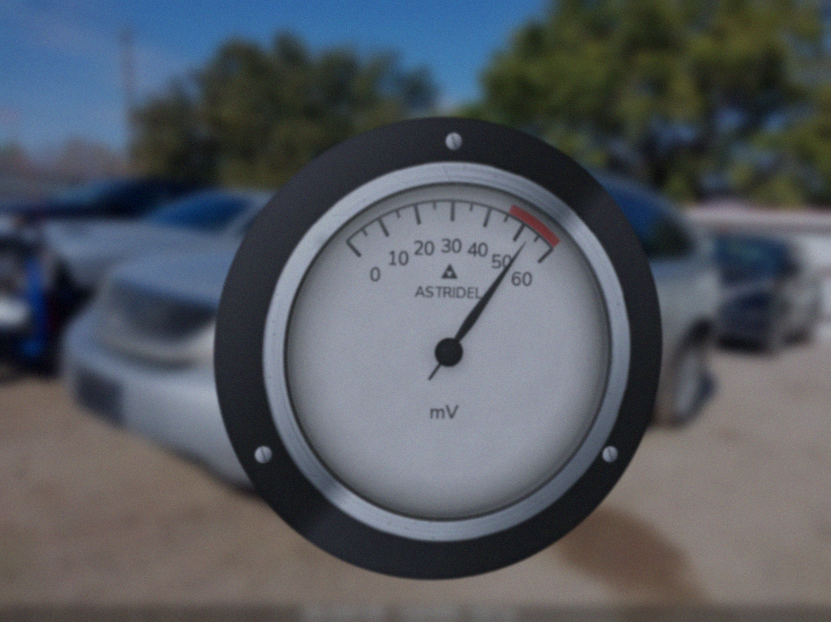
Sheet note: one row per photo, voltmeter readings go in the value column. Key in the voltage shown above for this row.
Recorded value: 52.5 mV
